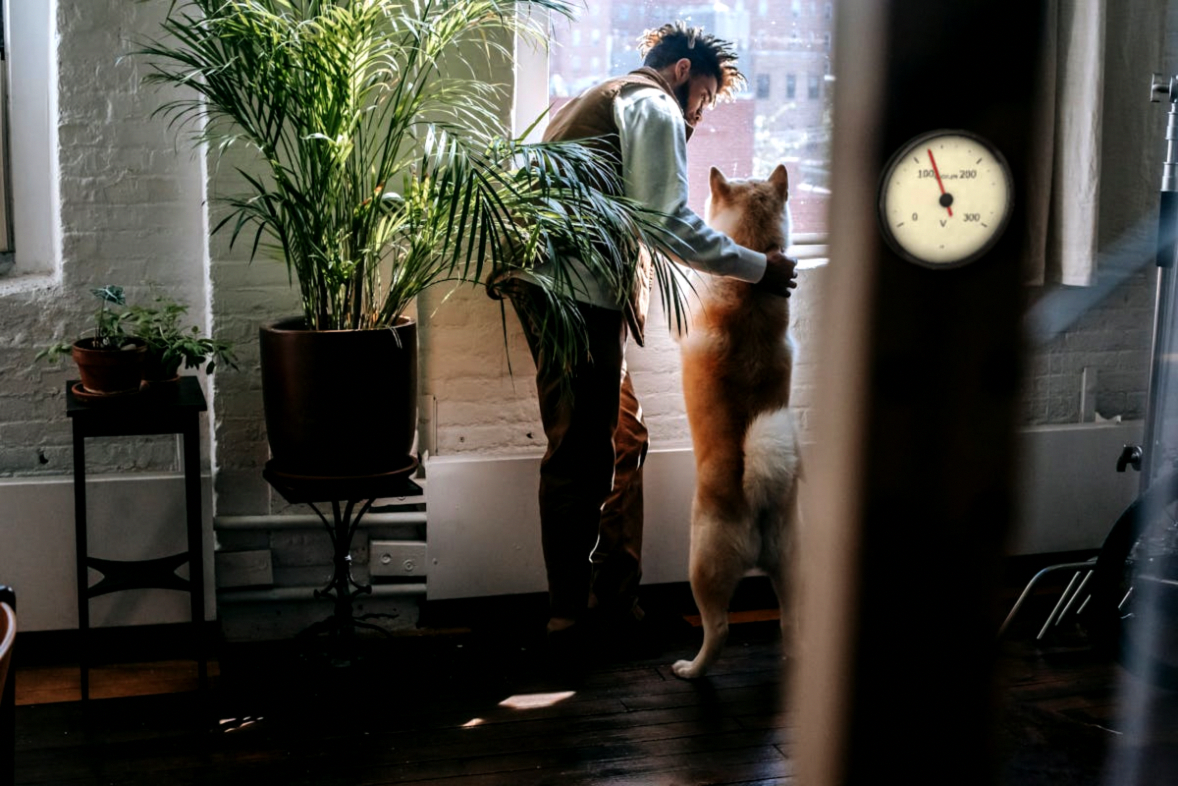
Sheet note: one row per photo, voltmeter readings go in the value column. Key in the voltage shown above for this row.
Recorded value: 120 V
